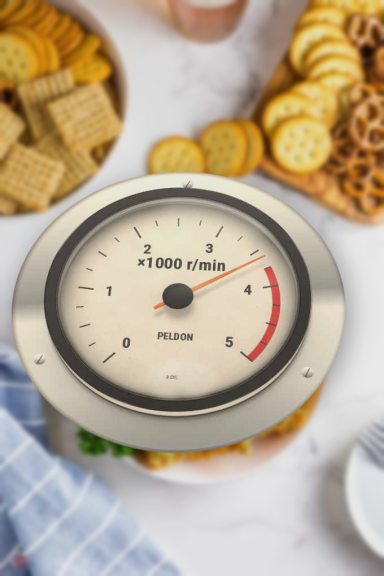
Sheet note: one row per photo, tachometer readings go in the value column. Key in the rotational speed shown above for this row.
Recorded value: 3625 rpm
